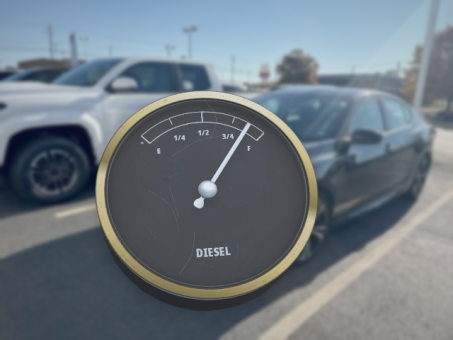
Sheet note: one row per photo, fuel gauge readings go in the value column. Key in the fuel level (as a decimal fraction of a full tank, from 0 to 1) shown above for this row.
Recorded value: 0.875
